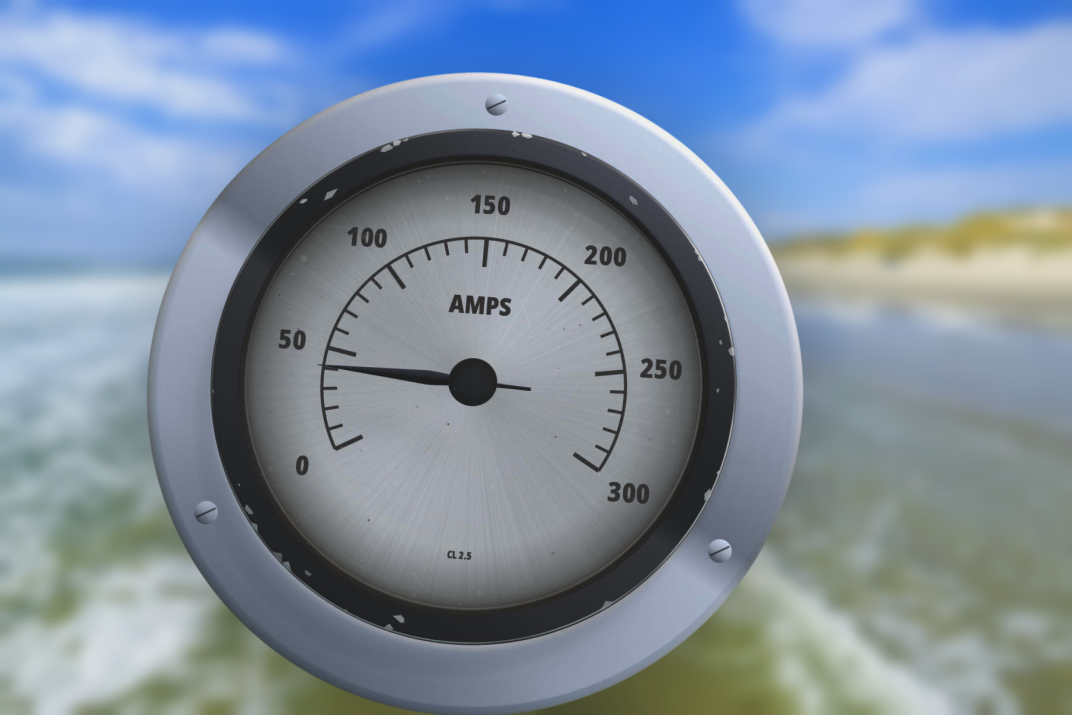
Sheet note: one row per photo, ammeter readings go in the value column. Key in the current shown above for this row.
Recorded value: 40 A
